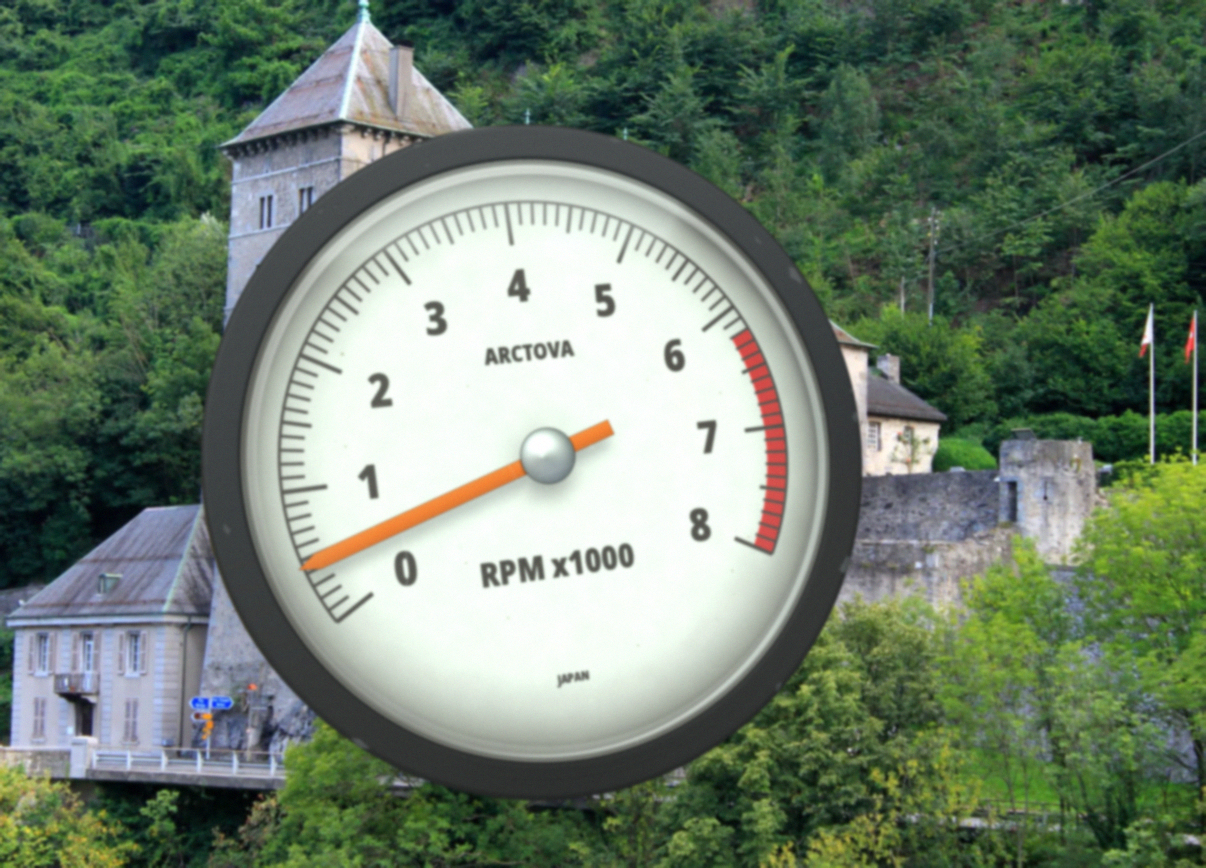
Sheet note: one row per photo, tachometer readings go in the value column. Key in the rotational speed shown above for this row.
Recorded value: 450 rpm
